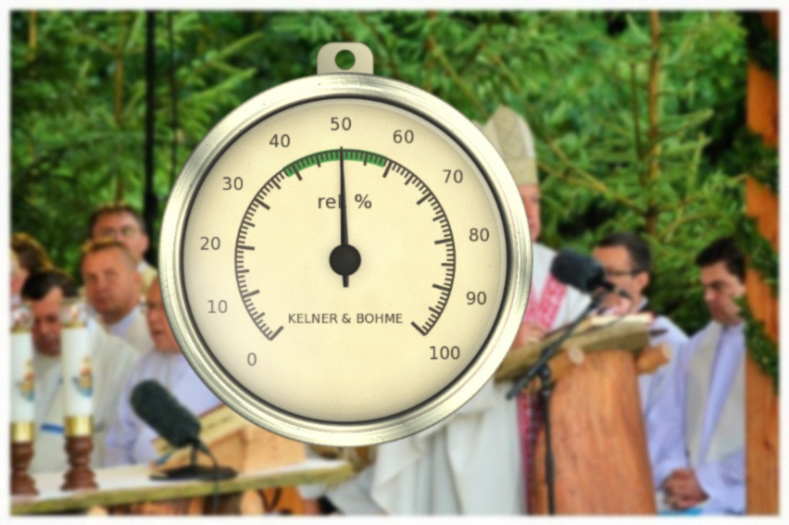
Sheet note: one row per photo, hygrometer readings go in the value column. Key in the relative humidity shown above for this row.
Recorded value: 50 %
